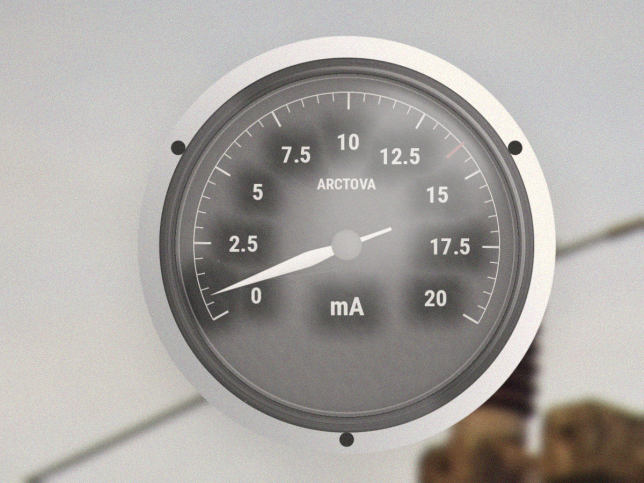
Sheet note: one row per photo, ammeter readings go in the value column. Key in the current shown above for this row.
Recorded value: 0.75 mA
